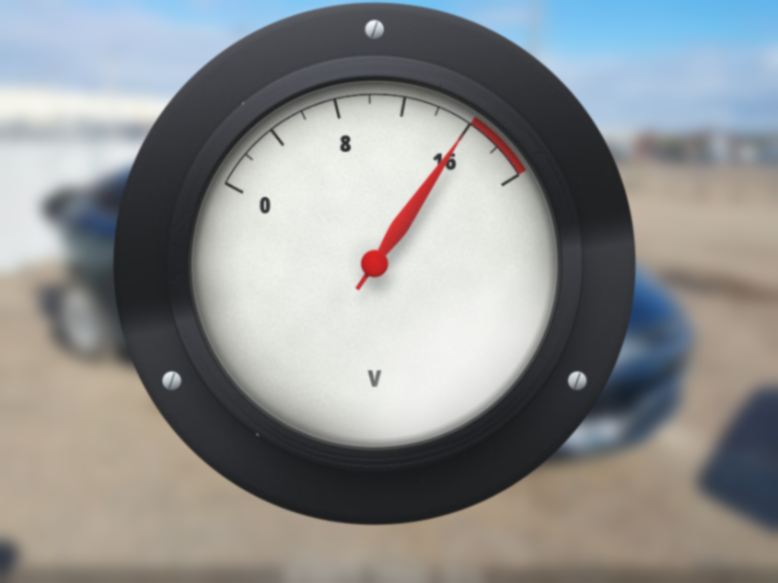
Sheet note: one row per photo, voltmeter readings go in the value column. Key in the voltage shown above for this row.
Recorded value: 16 V
